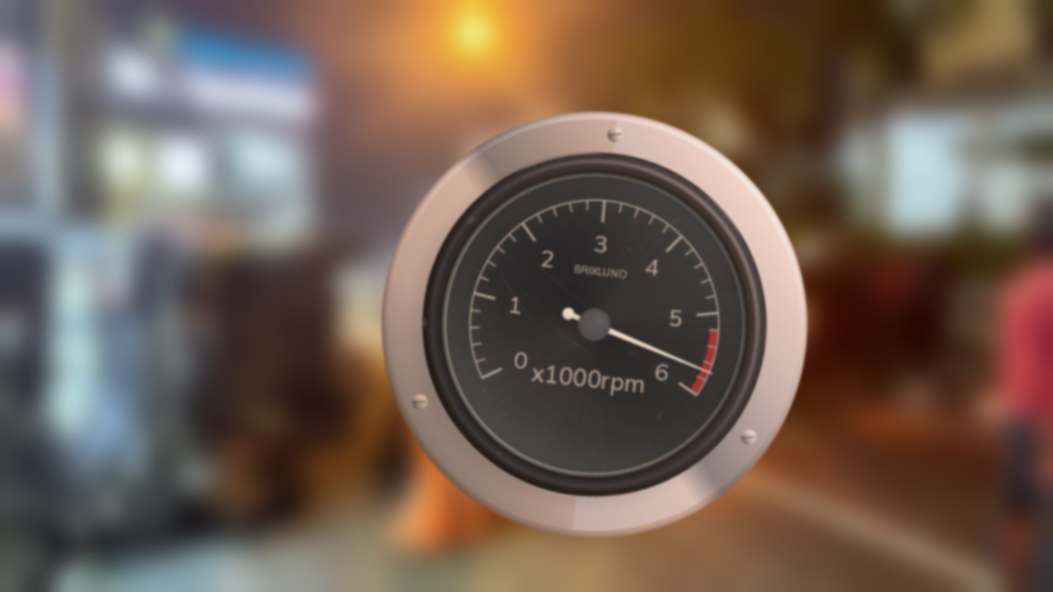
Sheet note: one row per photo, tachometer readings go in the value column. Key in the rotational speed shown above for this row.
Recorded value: 5700 rpm
